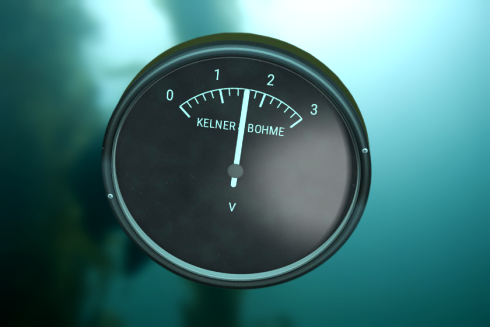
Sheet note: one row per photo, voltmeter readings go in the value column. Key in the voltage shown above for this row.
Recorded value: 1.6 V
